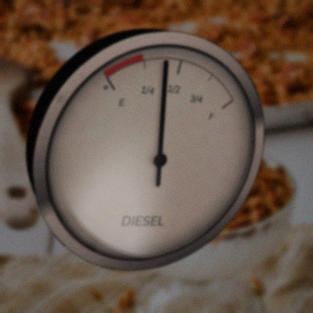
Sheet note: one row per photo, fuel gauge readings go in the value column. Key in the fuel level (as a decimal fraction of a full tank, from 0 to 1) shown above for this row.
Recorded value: 0.375
